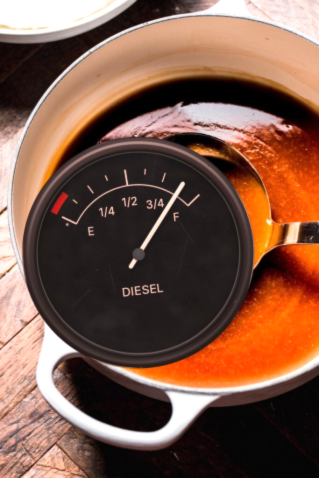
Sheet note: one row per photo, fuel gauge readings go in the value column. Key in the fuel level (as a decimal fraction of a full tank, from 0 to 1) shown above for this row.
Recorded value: 0.875
